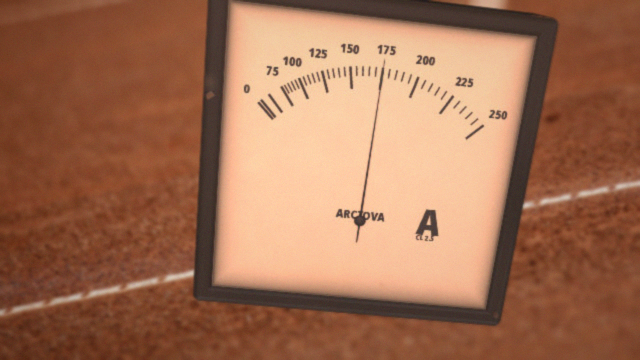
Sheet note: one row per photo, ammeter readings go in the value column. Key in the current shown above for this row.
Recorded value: 175 A
